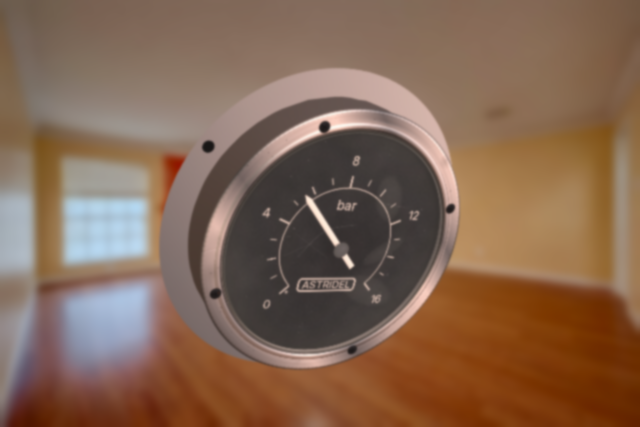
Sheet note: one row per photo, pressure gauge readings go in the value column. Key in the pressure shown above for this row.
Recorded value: 5.5 bar
